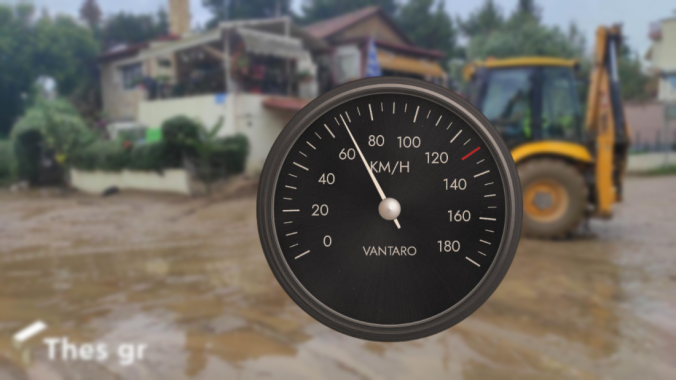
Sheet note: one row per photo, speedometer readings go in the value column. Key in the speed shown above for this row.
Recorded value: 67.5 km/h
